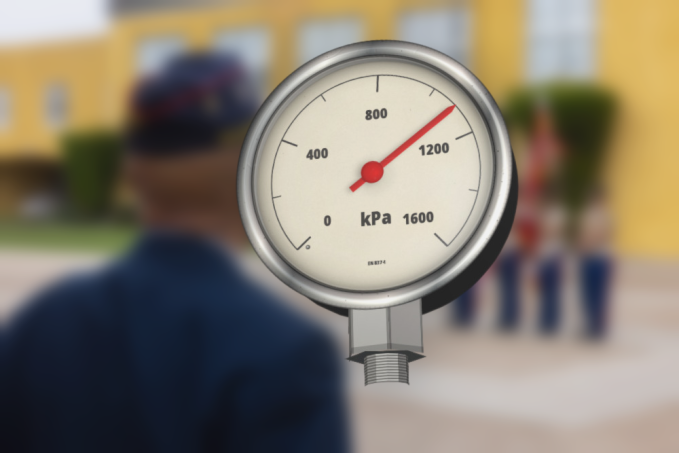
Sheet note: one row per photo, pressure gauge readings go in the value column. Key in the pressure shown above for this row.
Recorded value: 1100 kPa
